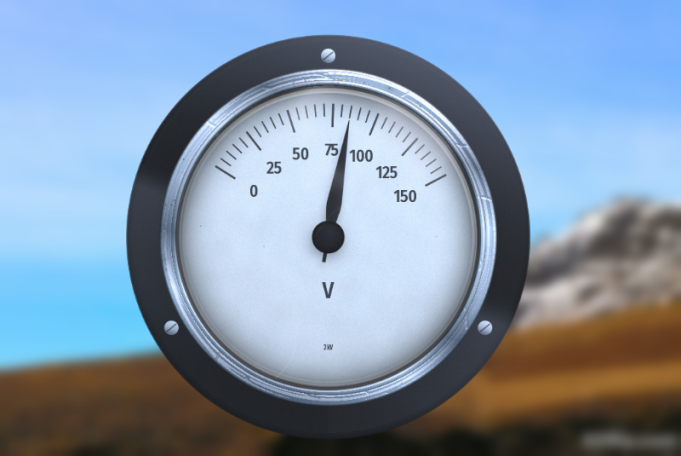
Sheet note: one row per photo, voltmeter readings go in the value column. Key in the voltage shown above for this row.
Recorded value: 85 V
